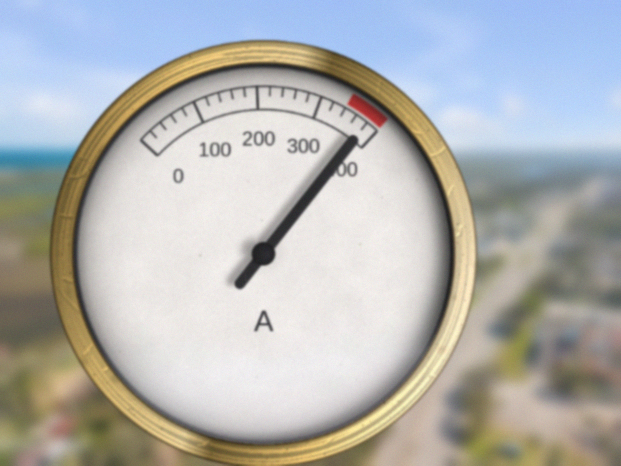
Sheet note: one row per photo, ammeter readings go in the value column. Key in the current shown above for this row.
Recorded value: 380 A
